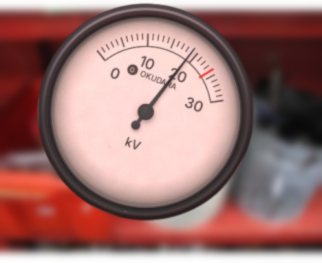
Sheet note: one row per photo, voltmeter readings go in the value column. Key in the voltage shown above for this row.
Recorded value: 19 kV
